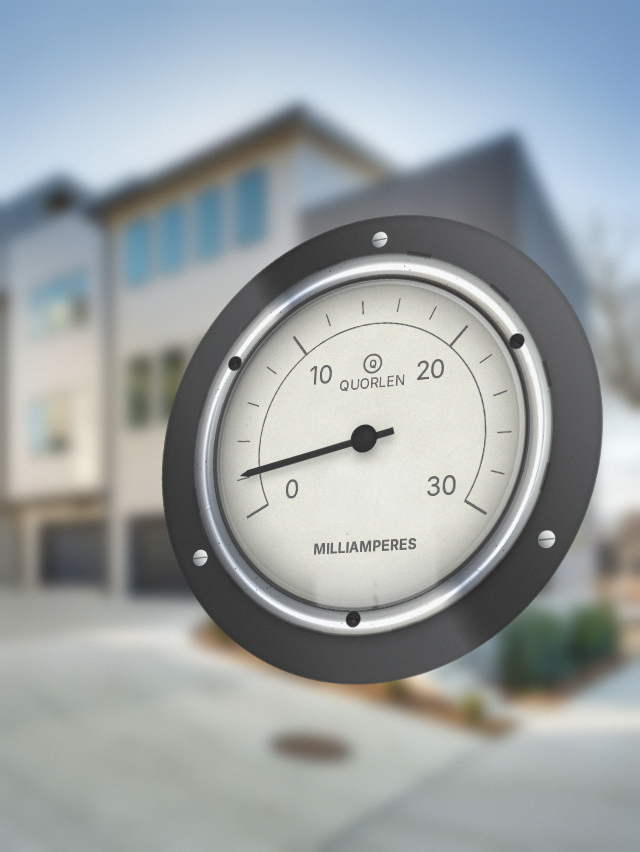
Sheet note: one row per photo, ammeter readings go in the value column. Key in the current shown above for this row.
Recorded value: 2 mA
